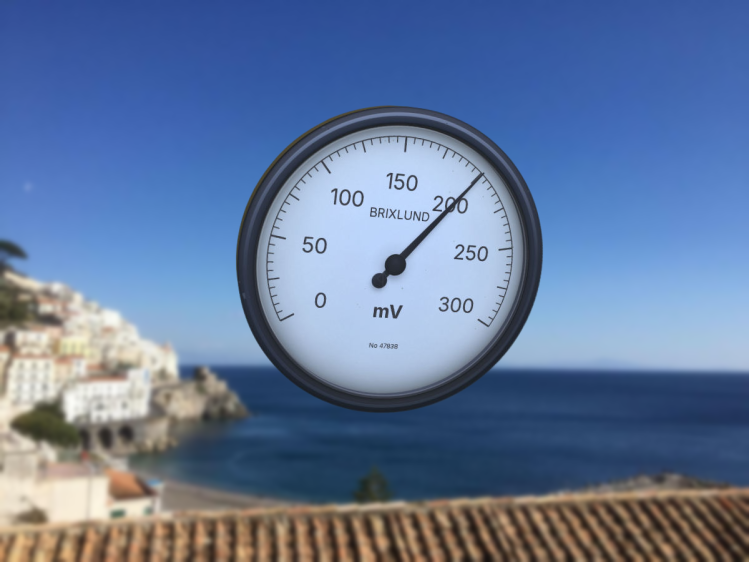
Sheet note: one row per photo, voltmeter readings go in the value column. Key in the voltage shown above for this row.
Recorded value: 200 mV
